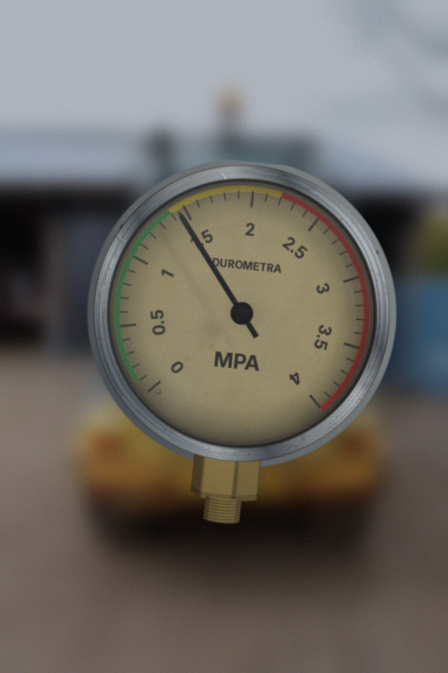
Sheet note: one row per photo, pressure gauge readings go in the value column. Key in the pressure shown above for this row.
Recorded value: 1.45 MPa
